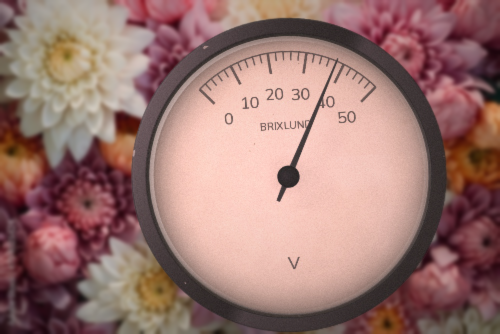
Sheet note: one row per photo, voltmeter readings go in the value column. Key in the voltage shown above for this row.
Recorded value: 38 V
